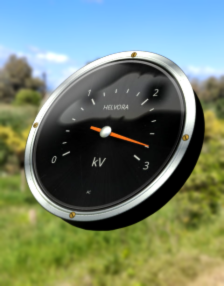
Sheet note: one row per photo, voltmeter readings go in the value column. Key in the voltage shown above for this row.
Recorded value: 2.8 kV
